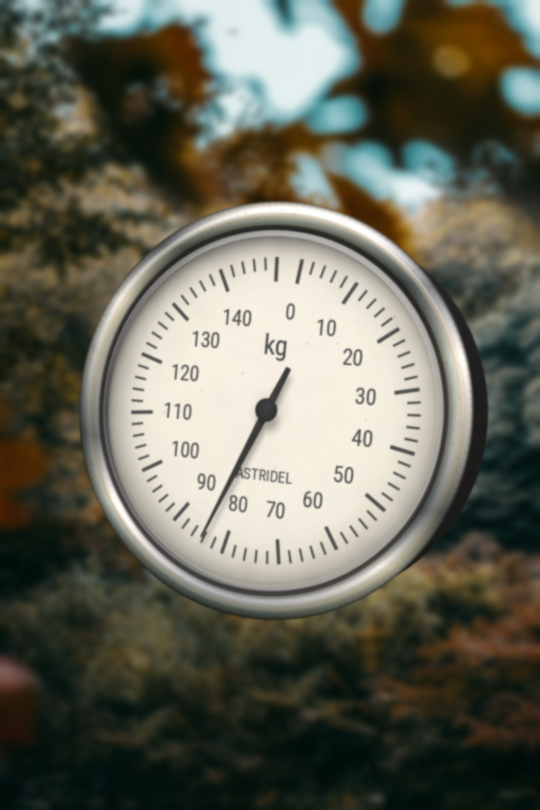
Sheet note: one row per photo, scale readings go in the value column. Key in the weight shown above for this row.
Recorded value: 84 kg
